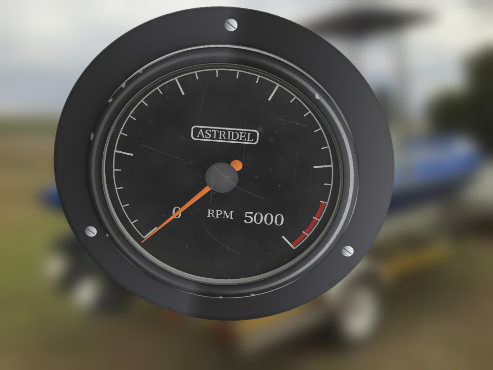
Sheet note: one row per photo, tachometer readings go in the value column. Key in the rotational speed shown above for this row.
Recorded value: 0 rpm
